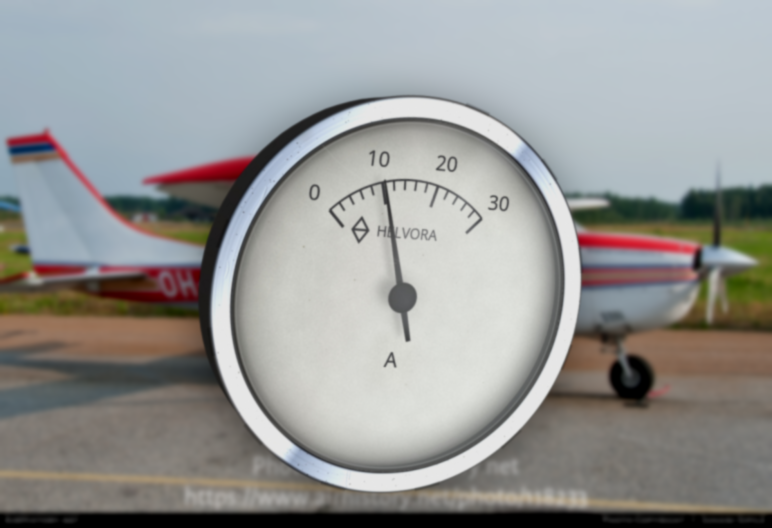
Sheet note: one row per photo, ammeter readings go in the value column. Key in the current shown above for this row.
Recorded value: 10 A
